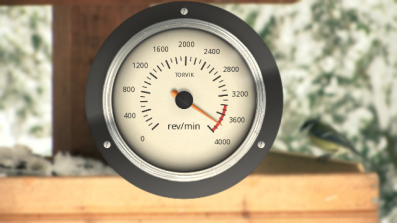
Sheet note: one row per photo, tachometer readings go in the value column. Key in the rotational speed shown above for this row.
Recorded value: 3800 rpm
